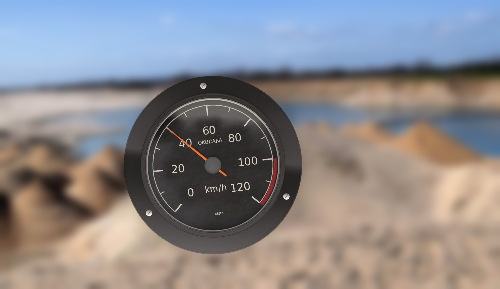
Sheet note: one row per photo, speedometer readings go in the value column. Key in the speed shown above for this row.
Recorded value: 40 km/h
